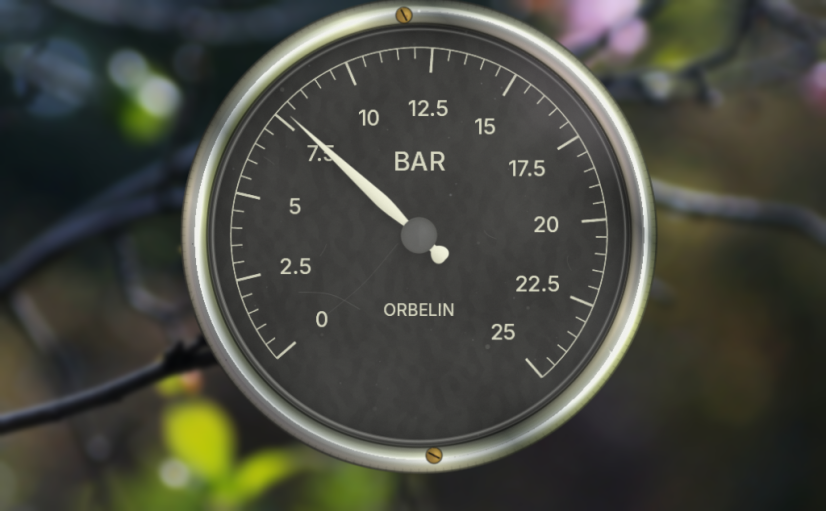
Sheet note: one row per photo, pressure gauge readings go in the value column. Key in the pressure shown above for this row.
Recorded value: 7.75 bar
